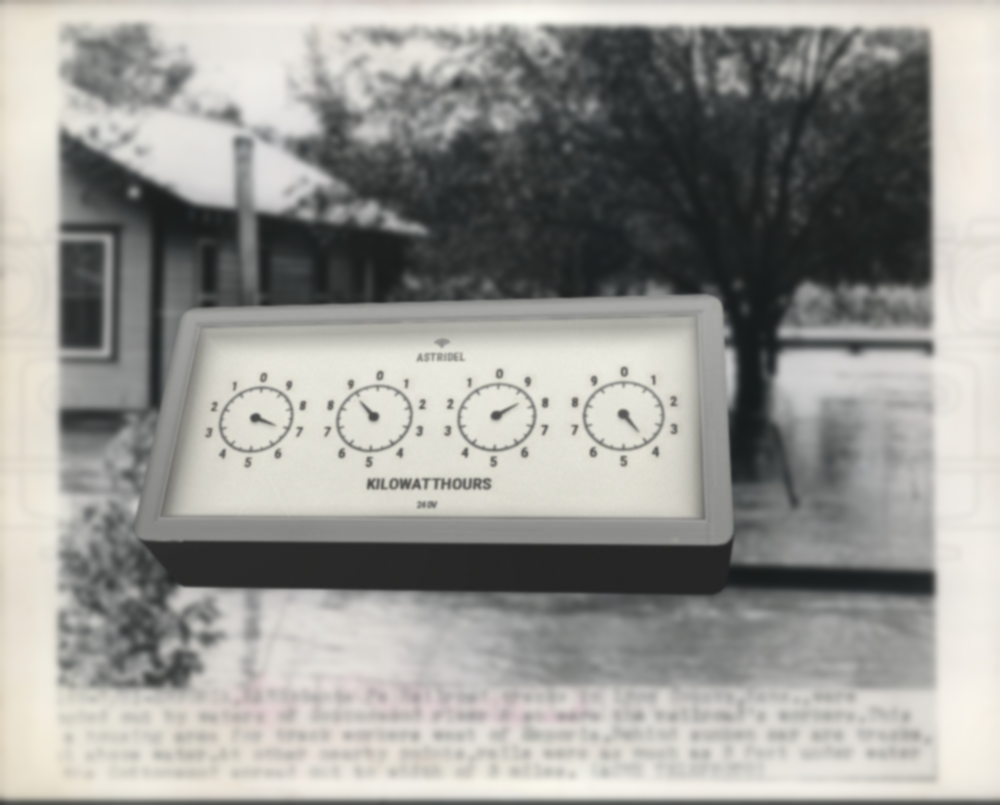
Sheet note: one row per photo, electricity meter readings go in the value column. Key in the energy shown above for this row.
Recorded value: 6884 kWh
